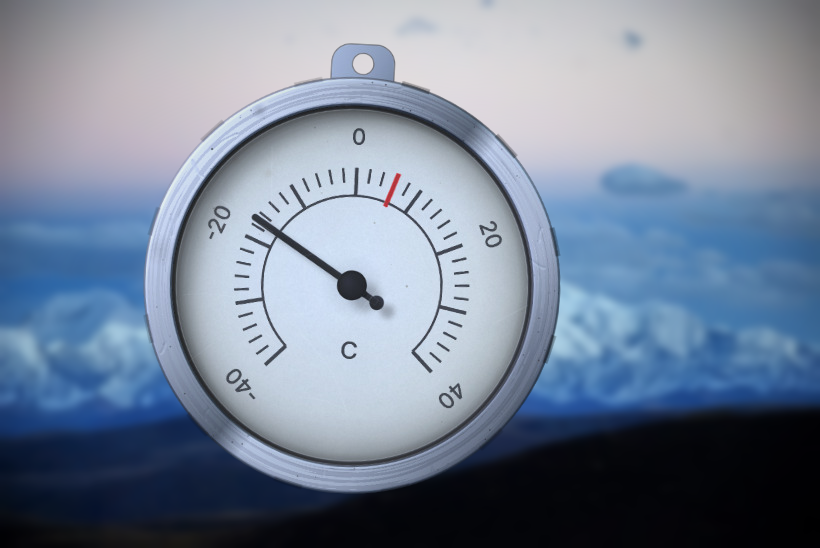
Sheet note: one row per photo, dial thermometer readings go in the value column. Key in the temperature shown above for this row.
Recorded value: -17 °C
